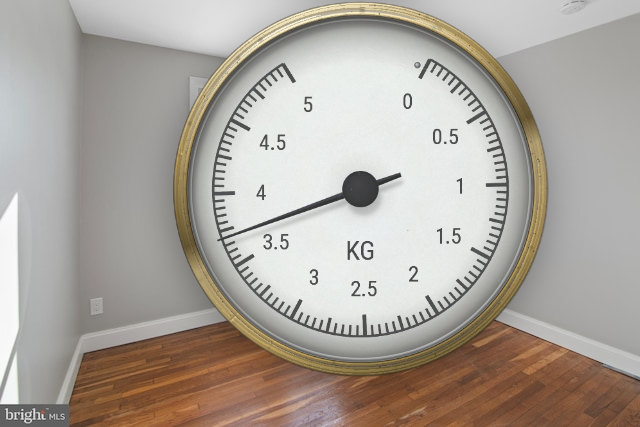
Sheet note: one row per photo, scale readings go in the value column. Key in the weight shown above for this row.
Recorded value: 3.7 kg
